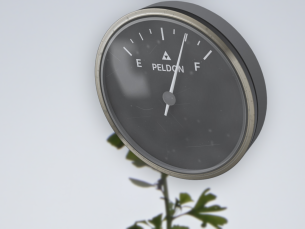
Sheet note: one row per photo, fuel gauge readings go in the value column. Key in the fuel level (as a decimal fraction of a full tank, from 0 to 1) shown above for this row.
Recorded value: 0.75
